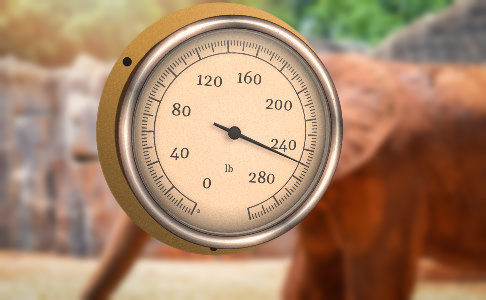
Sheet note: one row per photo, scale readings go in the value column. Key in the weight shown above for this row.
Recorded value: 250 lb
